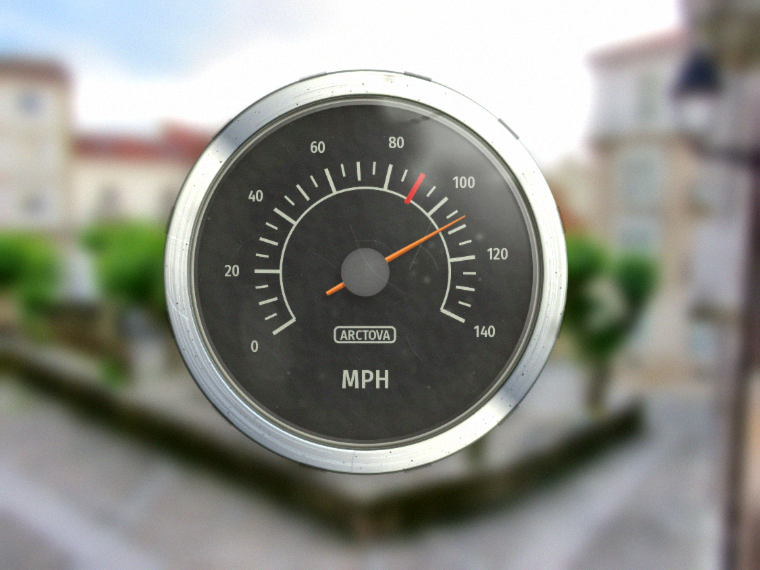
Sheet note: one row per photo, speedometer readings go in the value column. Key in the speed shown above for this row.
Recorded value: 107.5 mph
